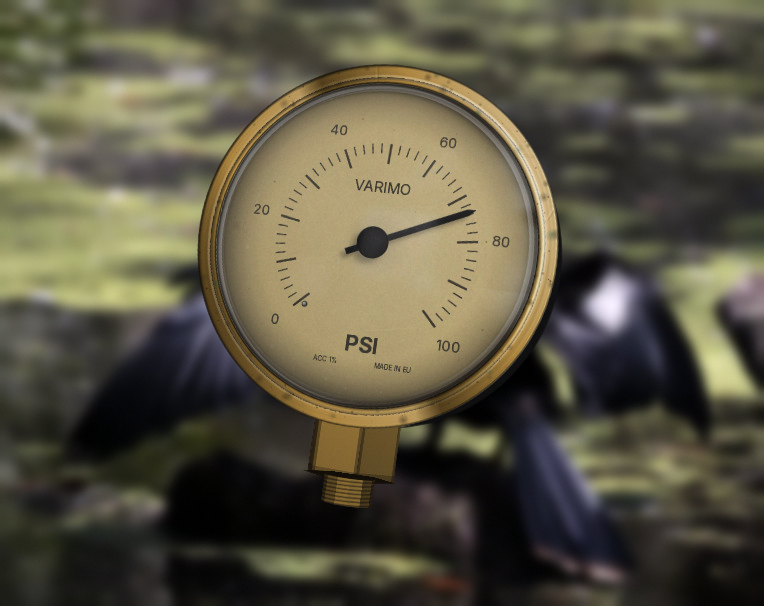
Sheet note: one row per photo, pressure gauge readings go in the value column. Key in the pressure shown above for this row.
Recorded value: 74 psi
